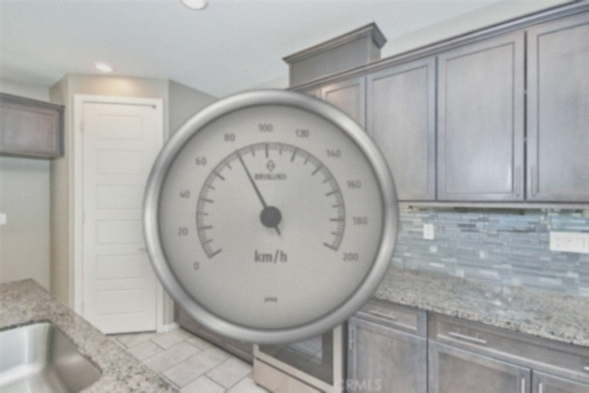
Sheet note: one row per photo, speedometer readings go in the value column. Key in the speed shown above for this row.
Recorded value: 80 km/h
